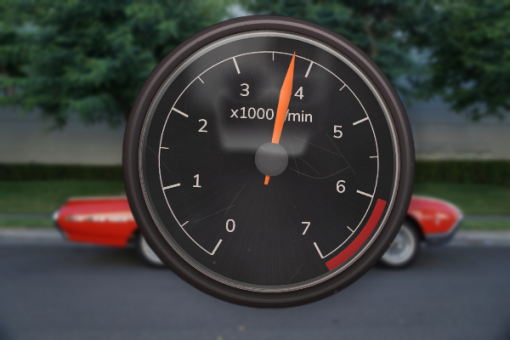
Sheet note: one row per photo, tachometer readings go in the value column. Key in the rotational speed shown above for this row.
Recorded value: 3750 rpm
